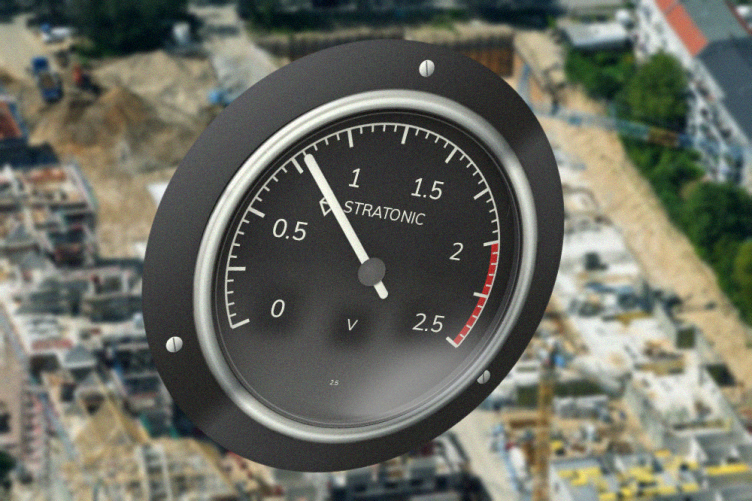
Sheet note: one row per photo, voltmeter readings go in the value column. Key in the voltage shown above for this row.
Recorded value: 0.8 V
